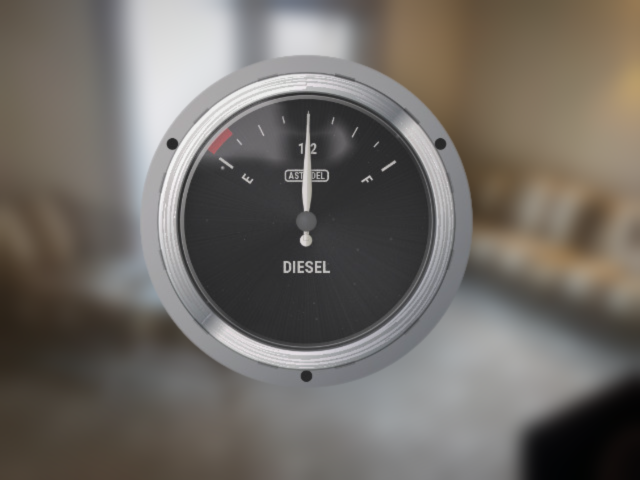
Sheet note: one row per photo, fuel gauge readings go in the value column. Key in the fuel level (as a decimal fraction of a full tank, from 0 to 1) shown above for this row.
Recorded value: 0.5
